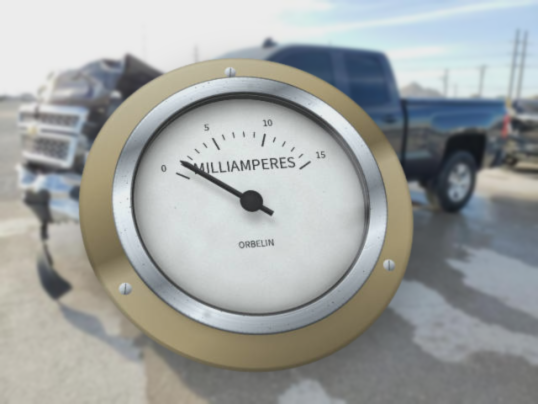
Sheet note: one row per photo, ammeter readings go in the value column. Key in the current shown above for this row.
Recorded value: 1 mA
